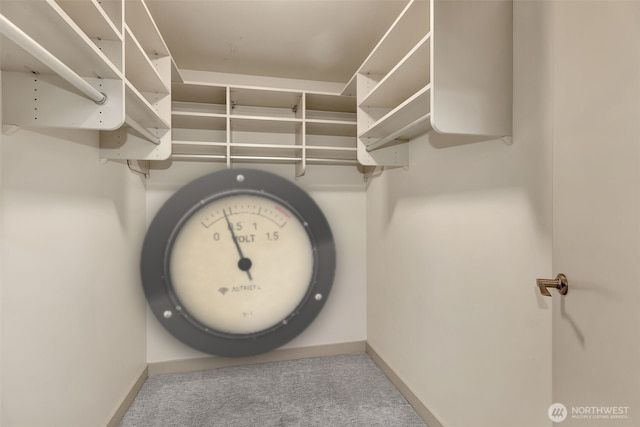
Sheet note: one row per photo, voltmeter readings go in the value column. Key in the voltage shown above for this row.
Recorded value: 0.4 V
